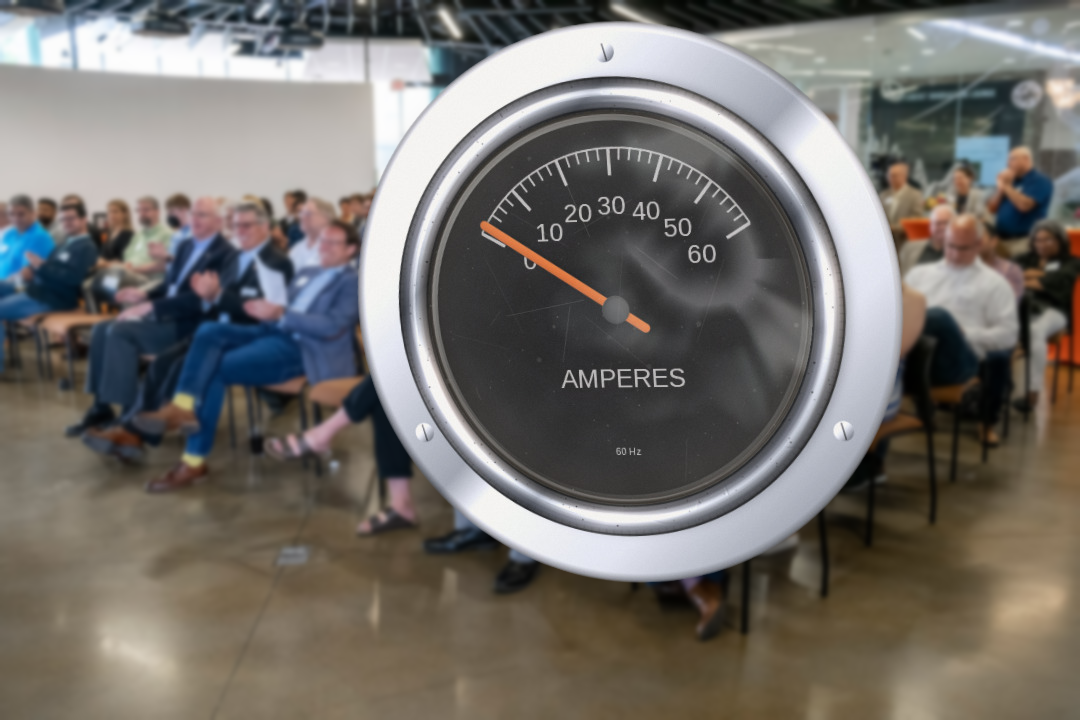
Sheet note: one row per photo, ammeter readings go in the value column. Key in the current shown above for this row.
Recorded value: 2 A
